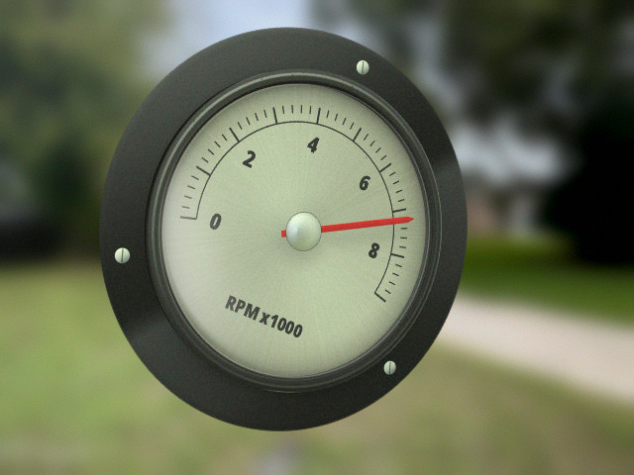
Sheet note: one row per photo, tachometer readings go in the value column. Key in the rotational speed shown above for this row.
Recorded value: 7200 rpm
